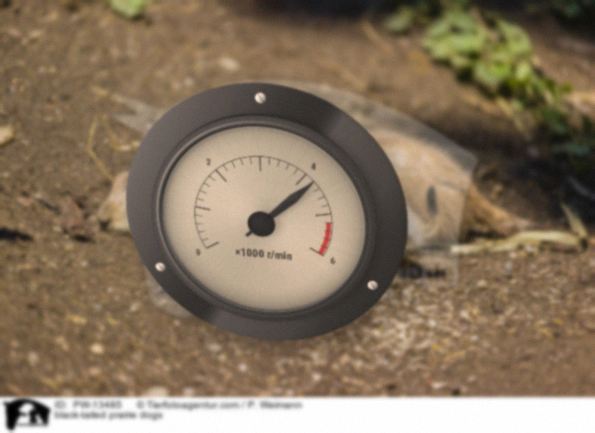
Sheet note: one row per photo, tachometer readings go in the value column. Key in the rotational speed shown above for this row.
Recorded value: 4200 rpm
